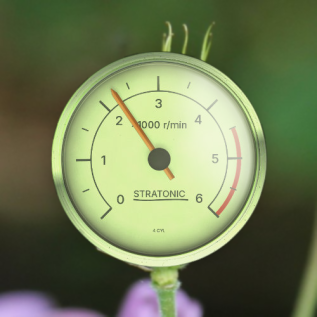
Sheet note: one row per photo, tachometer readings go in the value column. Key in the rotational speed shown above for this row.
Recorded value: 2250 rpm
